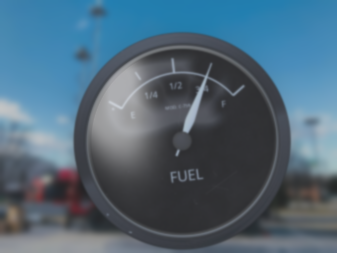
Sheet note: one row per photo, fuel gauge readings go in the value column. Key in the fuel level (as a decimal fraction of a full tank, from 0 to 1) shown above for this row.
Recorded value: 0.75
